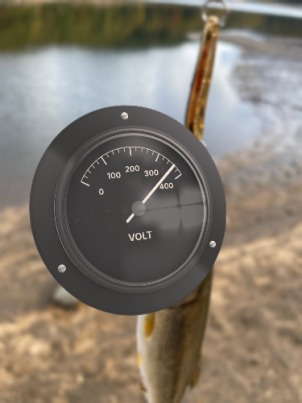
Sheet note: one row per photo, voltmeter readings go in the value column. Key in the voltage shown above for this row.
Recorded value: 360 V
